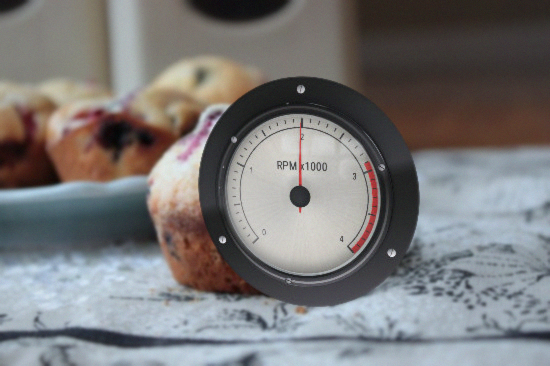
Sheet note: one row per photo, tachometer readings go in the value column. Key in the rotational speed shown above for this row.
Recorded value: 2000 rpm
